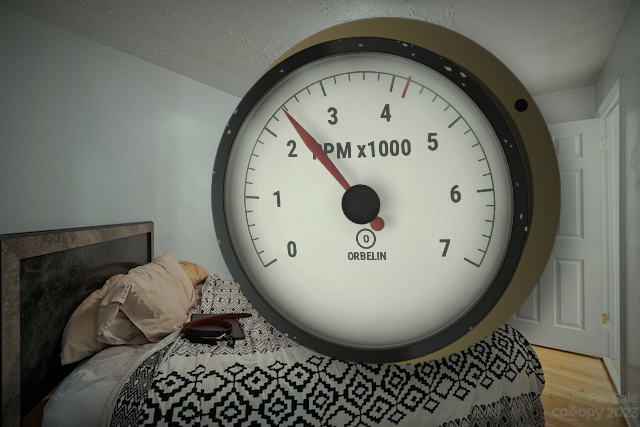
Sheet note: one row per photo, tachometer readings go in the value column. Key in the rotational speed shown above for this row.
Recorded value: 2400 rpm
